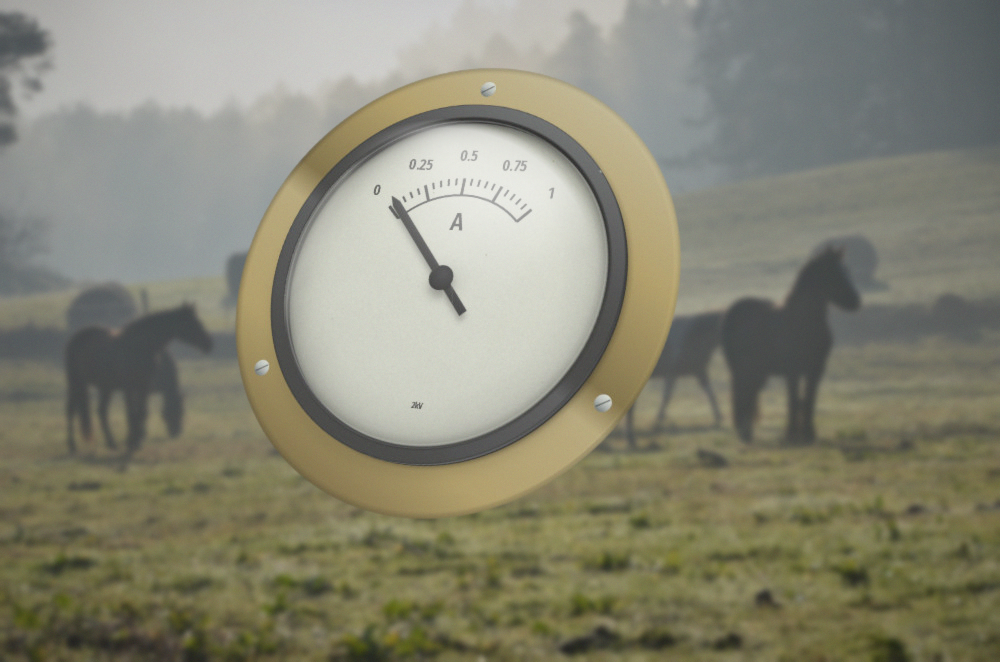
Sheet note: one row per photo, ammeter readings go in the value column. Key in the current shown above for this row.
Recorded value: 0.05 A
